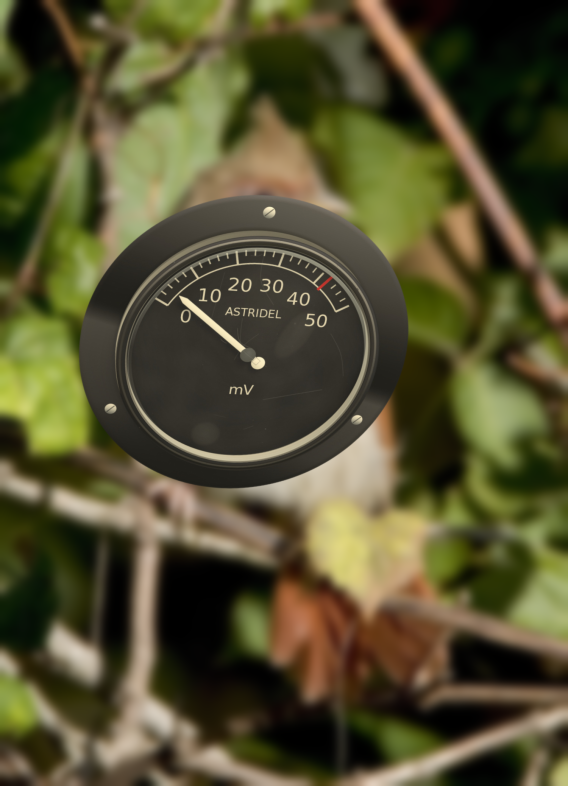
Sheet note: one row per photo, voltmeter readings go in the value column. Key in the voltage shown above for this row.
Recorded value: 4 mV
